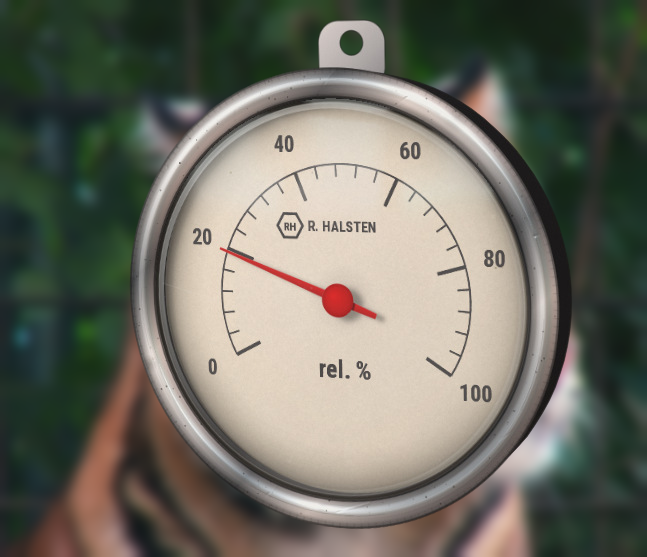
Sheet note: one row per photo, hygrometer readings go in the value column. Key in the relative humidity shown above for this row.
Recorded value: 20 %
